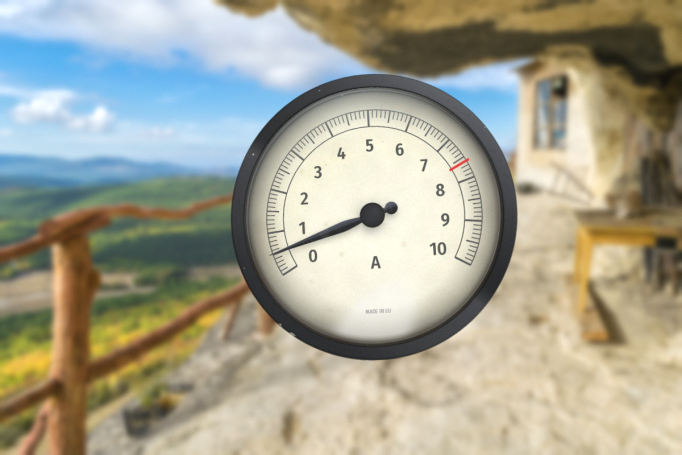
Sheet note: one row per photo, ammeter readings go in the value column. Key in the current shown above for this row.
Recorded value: 0.5 A
